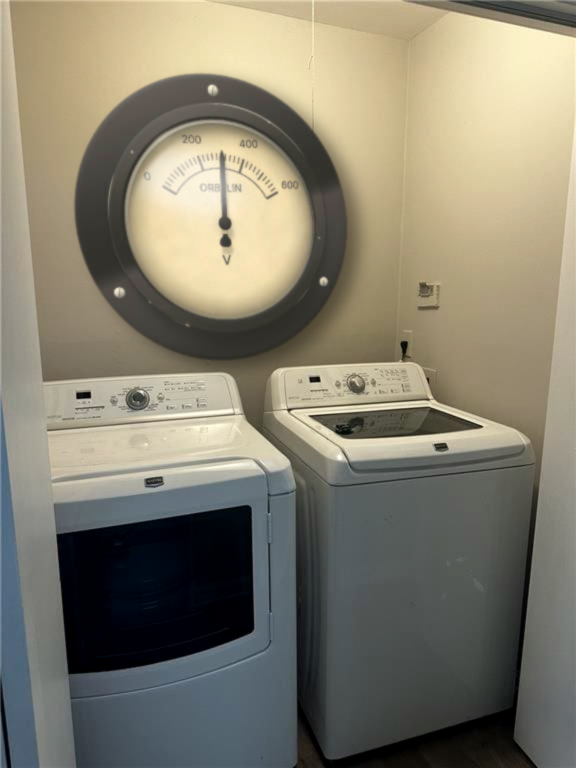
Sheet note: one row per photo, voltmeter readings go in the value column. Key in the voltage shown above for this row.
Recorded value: 300 V
